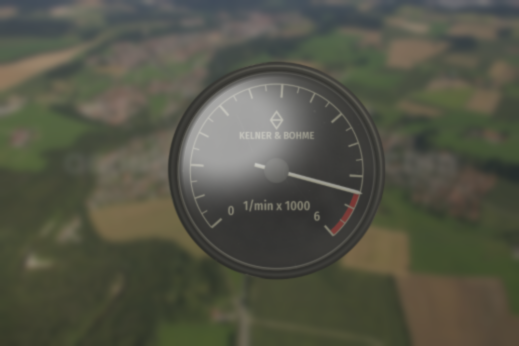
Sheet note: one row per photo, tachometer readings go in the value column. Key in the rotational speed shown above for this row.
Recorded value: 5250 rpm
